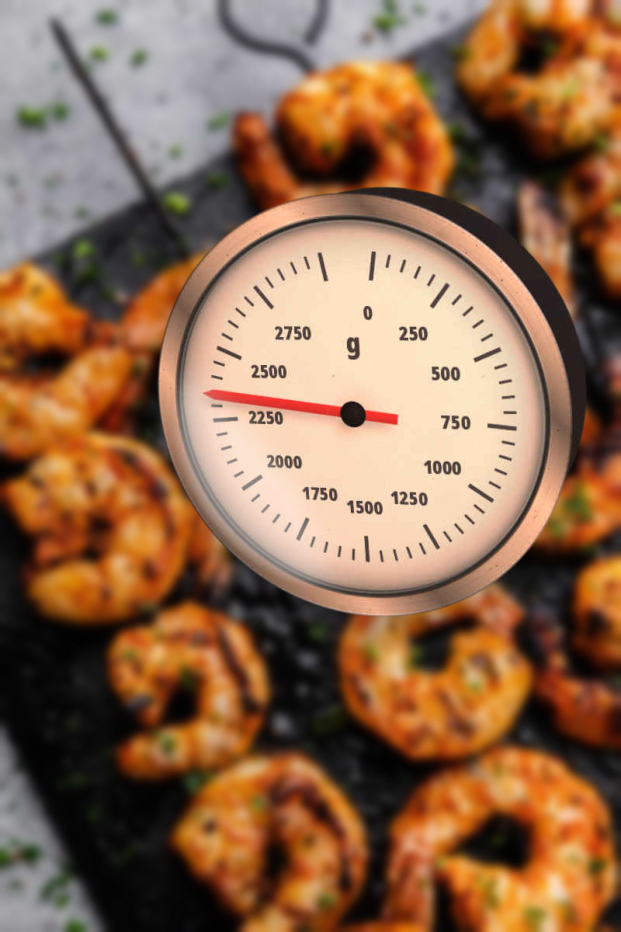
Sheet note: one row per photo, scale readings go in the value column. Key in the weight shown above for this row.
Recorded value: 2350 g
